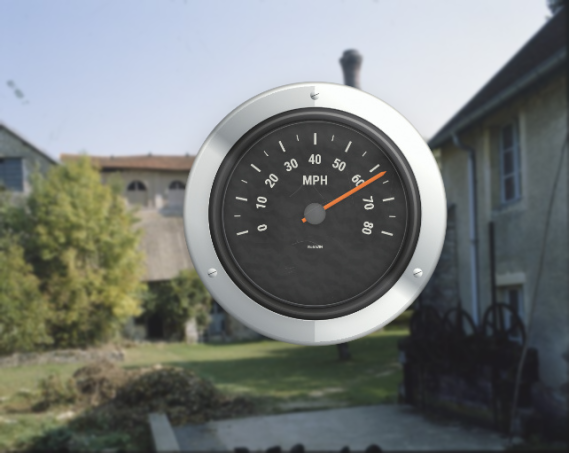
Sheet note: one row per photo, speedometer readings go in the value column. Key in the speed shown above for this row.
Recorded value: 62.5 mph
